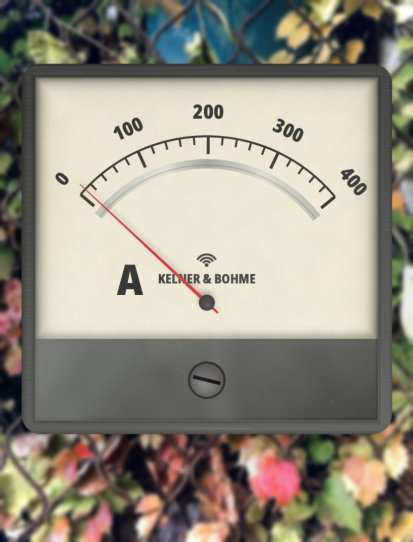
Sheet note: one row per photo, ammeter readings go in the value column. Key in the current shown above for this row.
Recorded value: 10 A
